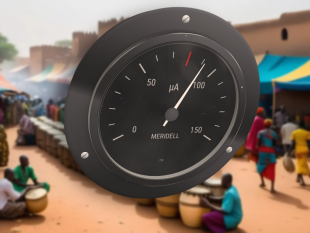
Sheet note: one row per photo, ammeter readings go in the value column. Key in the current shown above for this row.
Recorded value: 90 µA
